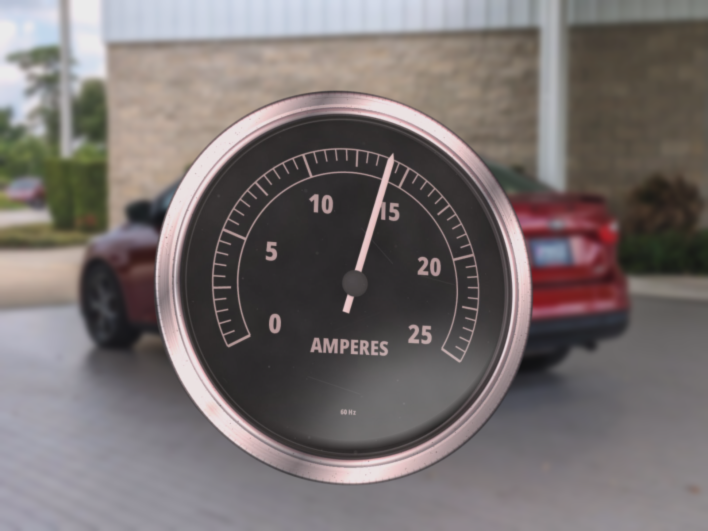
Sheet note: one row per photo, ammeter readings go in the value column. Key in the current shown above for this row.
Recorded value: 14 A
